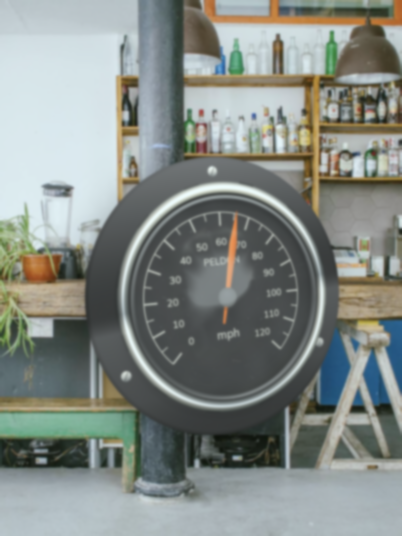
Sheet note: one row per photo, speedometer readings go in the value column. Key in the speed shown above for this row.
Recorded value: 65 mph
